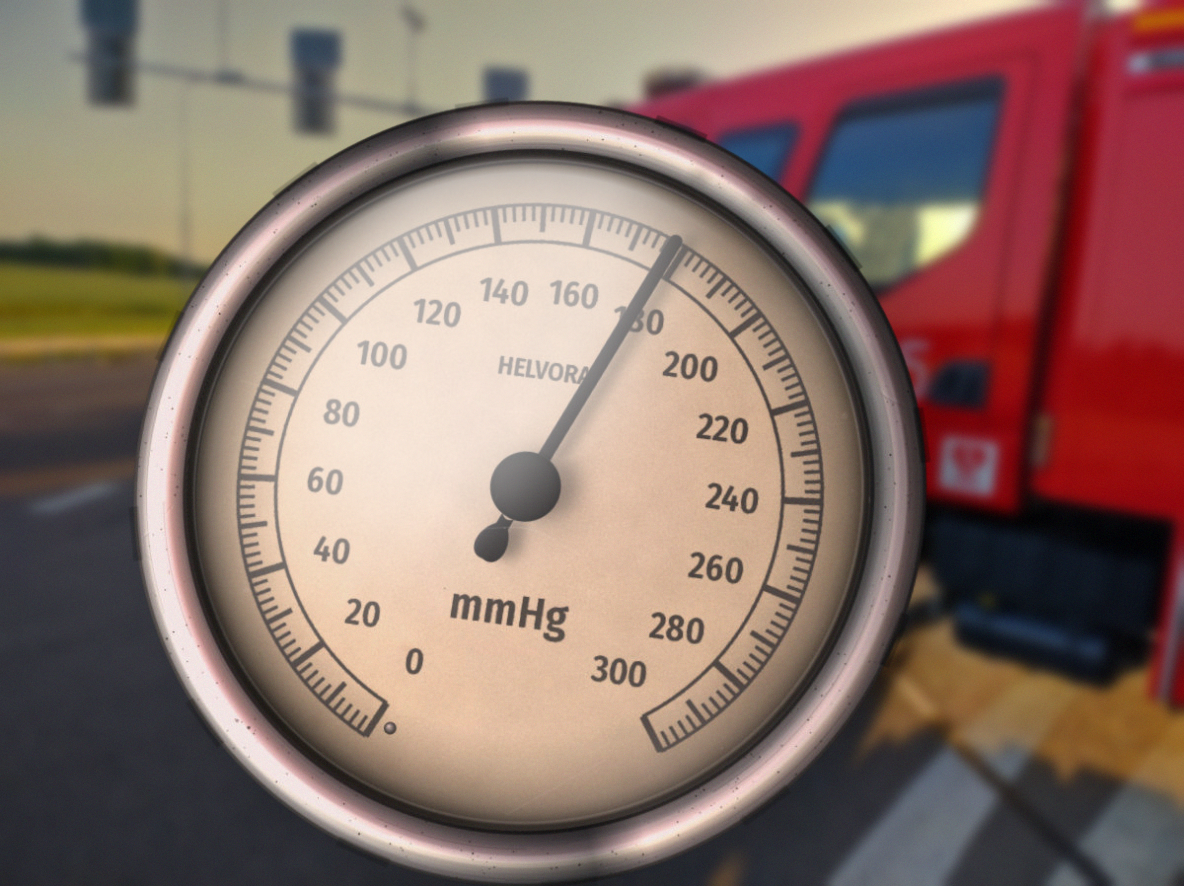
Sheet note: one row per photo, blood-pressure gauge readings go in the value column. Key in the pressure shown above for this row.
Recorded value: 178 mmHg
